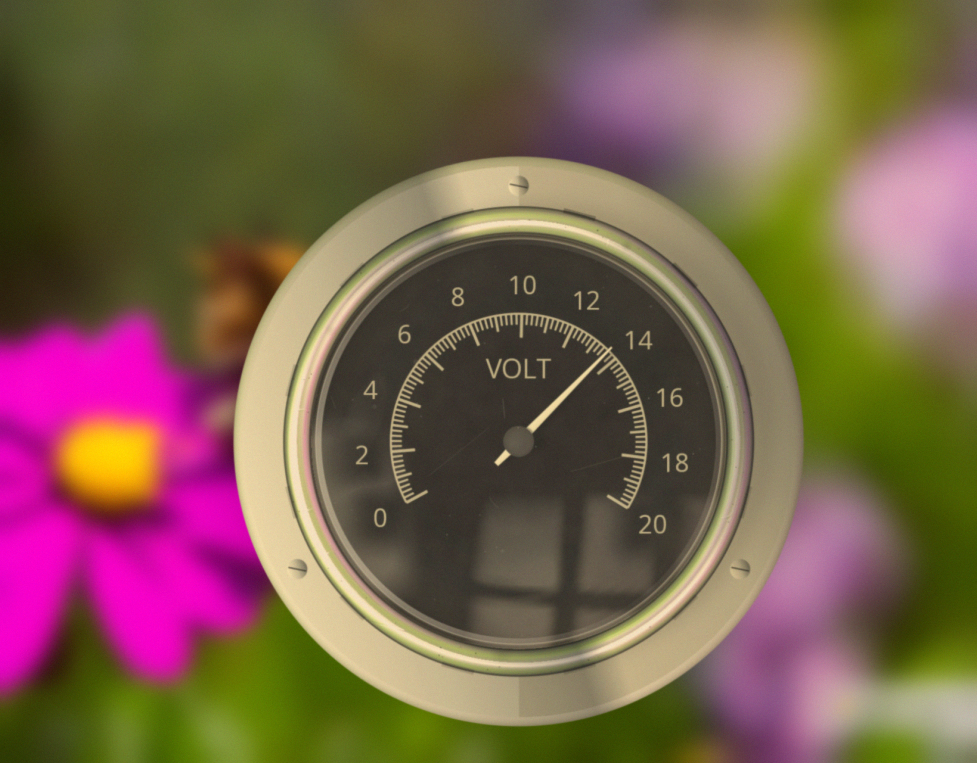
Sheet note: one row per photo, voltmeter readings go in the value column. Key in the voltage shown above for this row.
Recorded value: 13.6 V
